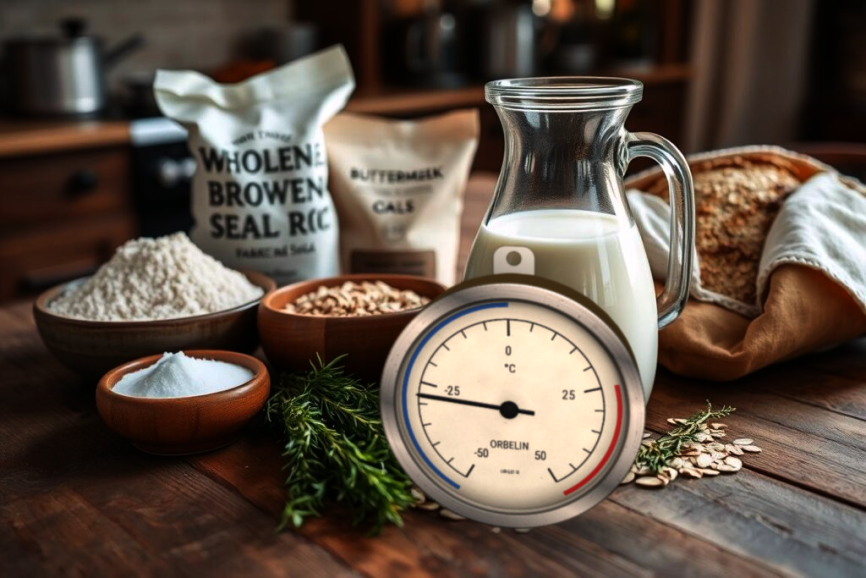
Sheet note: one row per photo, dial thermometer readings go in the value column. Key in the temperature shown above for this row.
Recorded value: -27.5 °C
